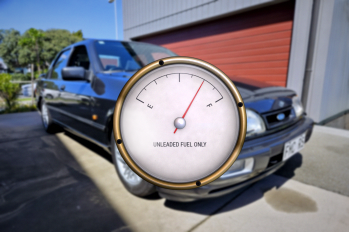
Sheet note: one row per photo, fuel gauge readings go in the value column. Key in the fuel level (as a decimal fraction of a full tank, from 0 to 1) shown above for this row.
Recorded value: 0.75
